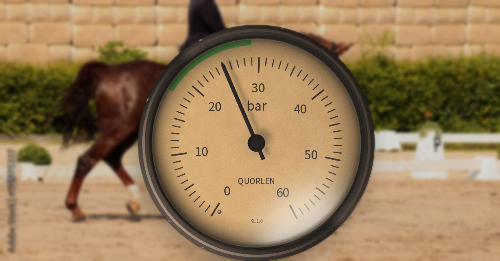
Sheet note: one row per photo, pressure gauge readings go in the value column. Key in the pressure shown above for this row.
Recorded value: 25 bar
